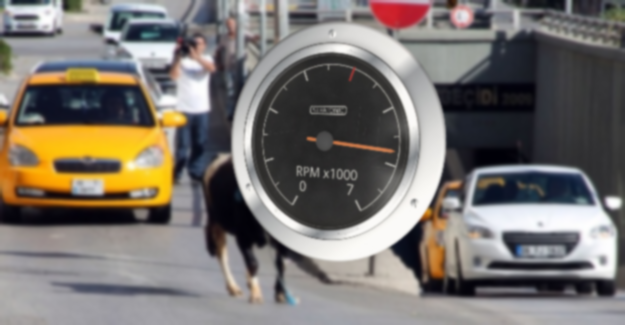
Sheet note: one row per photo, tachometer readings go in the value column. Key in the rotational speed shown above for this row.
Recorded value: 5750 rpm
